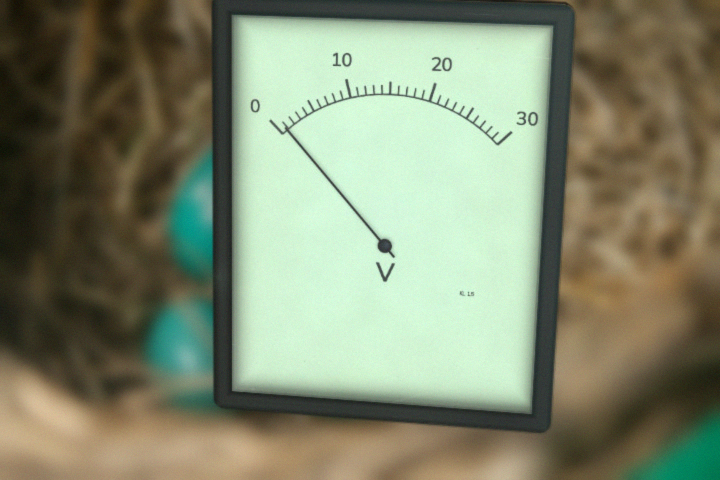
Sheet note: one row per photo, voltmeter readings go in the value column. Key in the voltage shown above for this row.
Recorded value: 1 V
